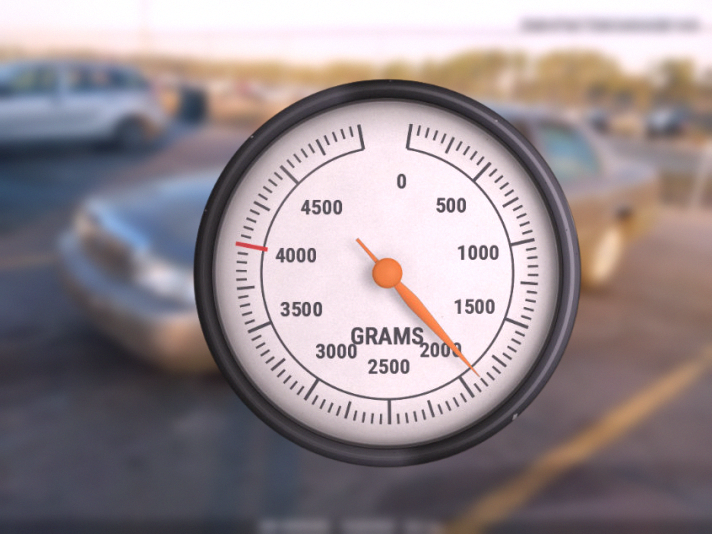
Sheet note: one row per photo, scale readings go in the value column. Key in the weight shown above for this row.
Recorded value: 1900 g
